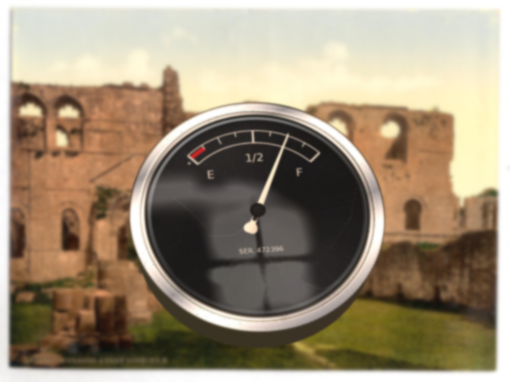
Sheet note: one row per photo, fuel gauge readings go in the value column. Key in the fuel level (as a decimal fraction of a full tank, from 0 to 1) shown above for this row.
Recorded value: 0.75
